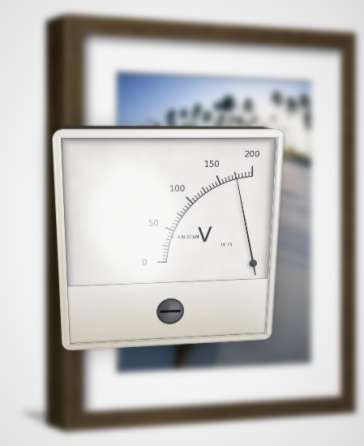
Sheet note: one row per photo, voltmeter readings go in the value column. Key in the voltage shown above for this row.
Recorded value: 175 V
